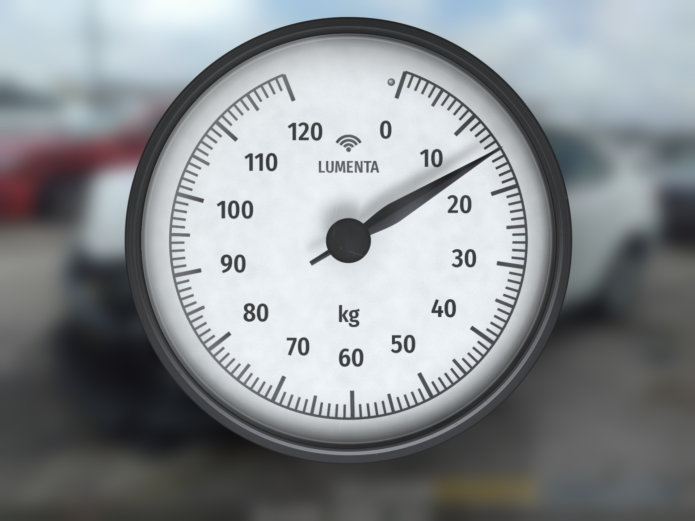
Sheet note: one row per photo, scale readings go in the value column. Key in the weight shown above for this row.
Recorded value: 15 kg
